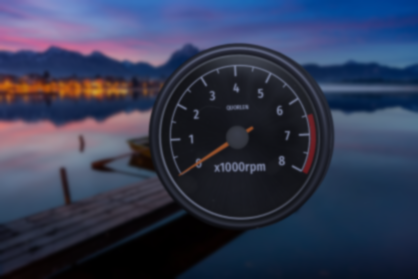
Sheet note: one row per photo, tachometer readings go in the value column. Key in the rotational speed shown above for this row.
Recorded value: 0 rpm
